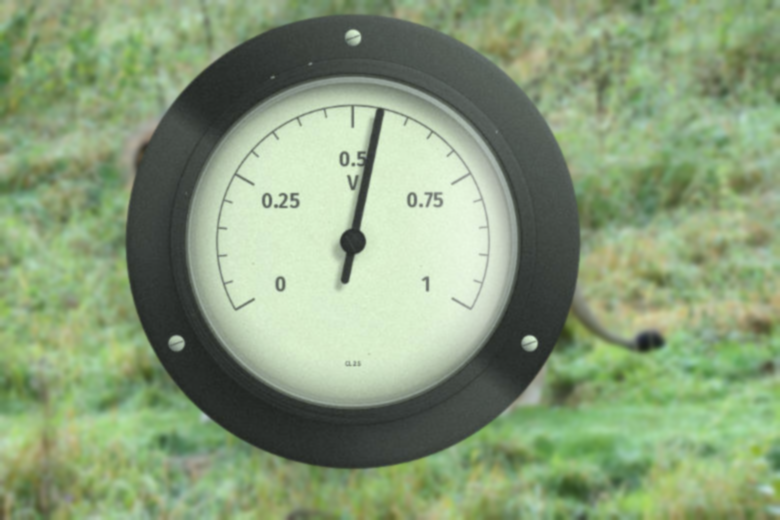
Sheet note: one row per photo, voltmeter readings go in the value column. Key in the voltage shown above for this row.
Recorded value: 0.55 V
